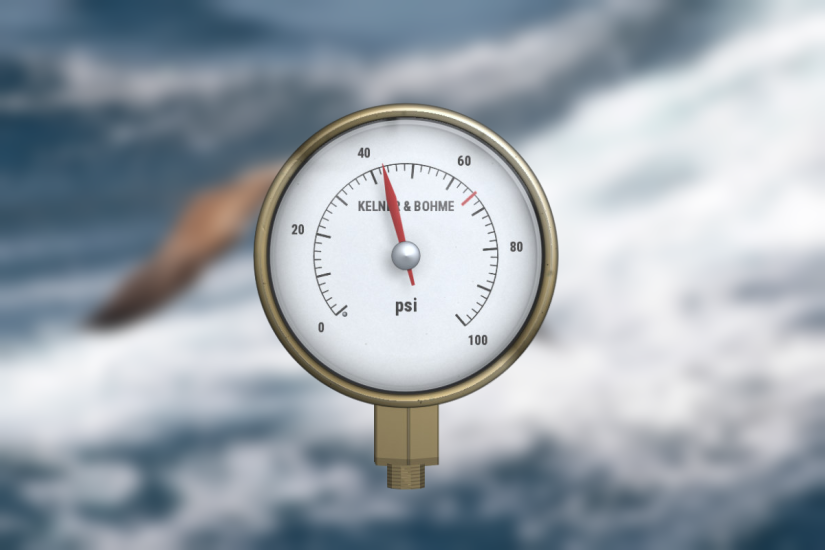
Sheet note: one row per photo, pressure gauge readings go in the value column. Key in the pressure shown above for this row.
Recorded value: 43 psi
